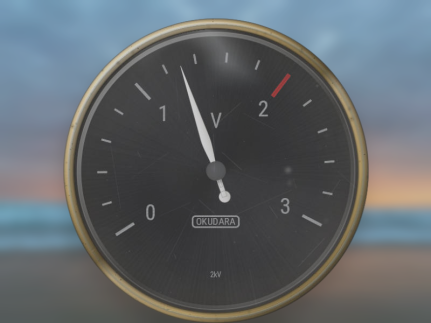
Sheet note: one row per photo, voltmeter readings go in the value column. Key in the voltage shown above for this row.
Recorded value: 1.3 V
